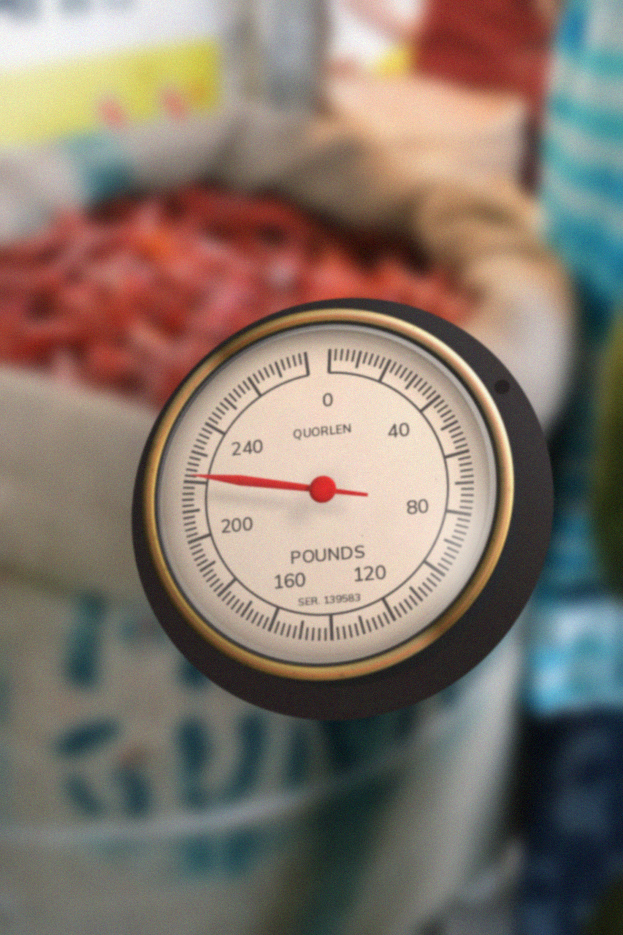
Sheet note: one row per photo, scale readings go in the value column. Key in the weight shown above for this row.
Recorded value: 222 lb
